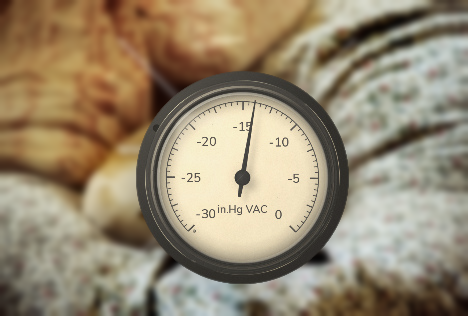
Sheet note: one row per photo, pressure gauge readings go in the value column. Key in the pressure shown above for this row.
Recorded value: -14 inHg
